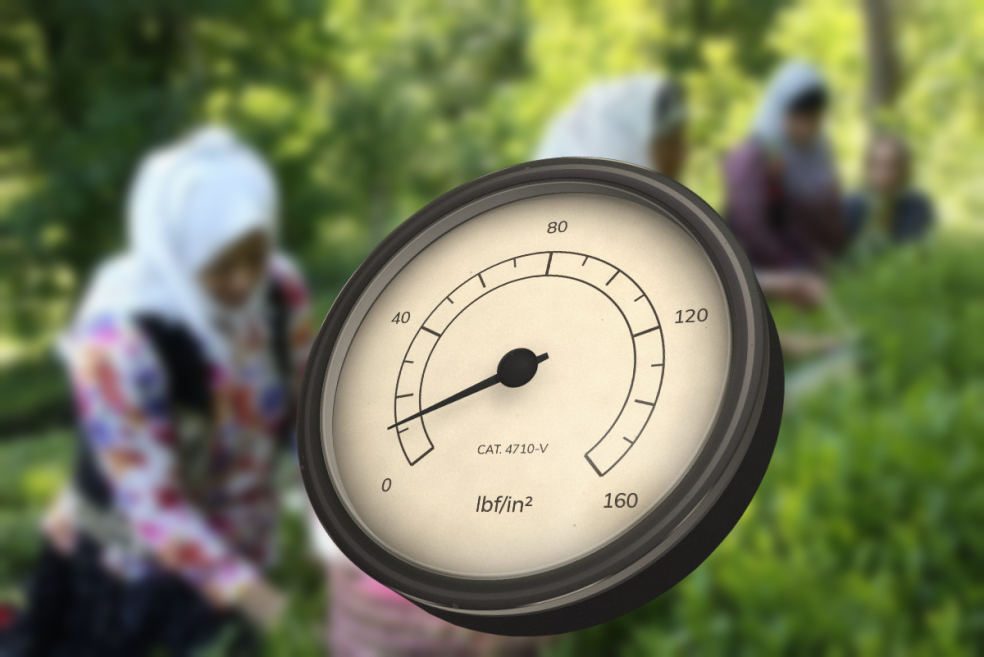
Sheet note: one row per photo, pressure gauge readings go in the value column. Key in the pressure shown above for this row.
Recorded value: 10 psi
